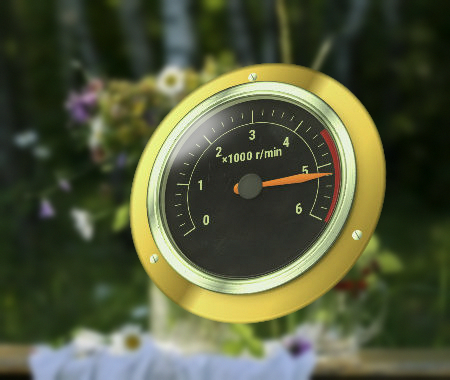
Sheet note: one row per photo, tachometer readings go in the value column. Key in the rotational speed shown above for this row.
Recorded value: 5200 rpm
